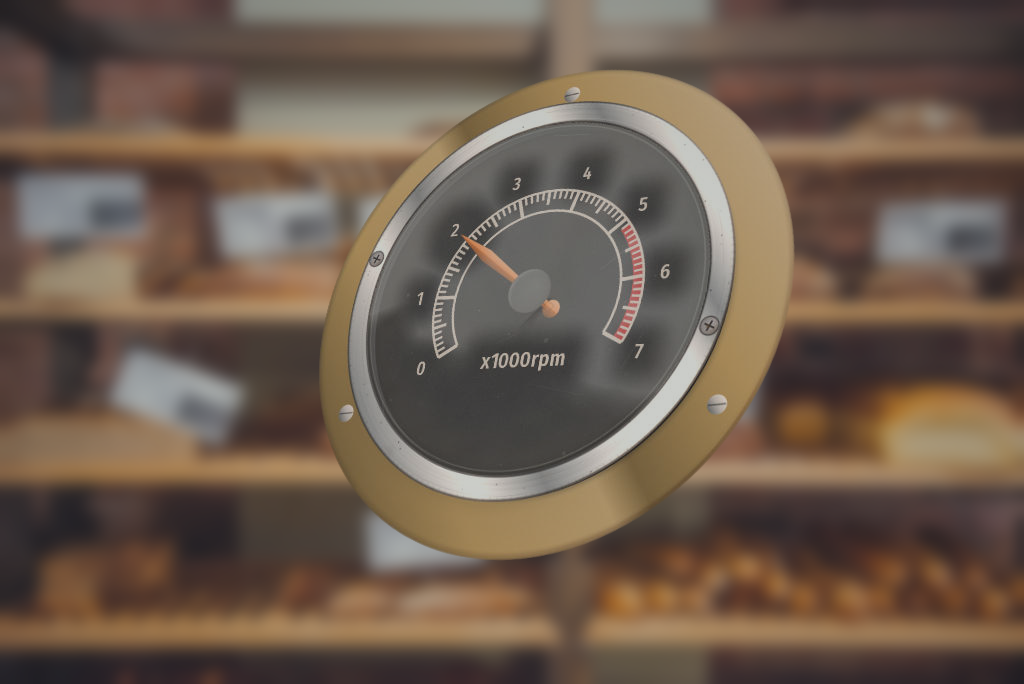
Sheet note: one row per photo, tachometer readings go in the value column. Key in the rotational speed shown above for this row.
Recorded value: 2000 rpm
